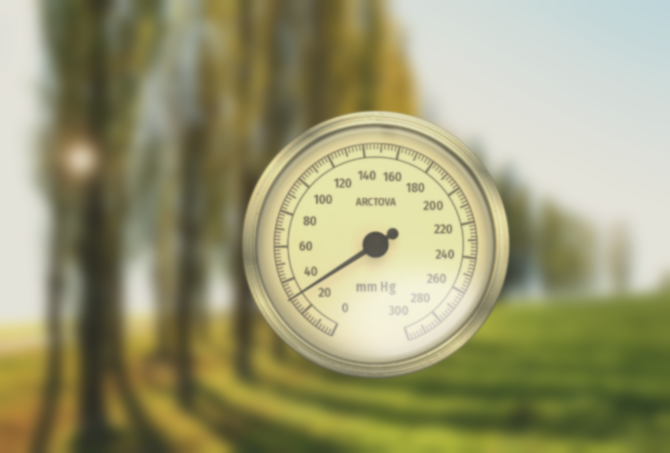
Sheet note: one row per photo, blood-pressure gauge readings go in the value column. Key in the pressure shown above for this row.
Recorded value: 30 mmHg
